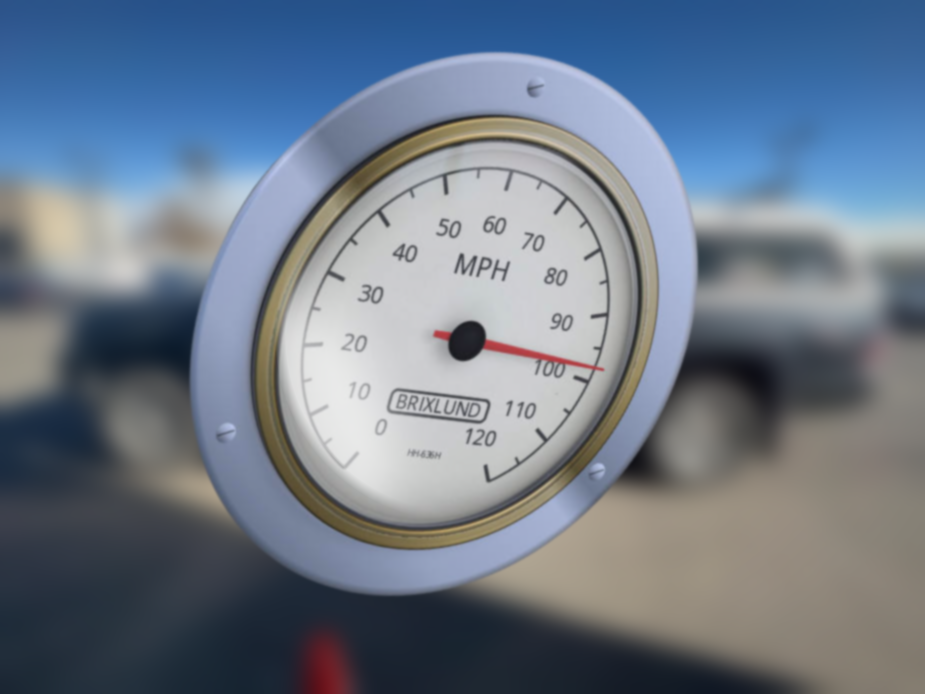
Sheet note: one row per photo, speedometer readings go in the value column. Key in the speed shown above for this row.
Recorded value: 97.5 mph
